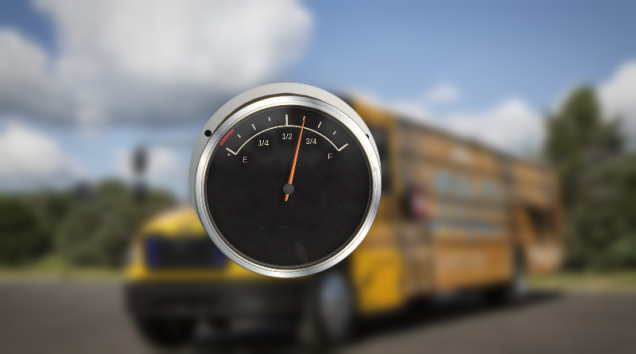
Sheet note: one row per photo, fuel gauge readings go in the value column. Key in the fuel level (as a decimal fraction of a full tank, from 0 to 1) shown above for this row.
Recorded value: 0.625
